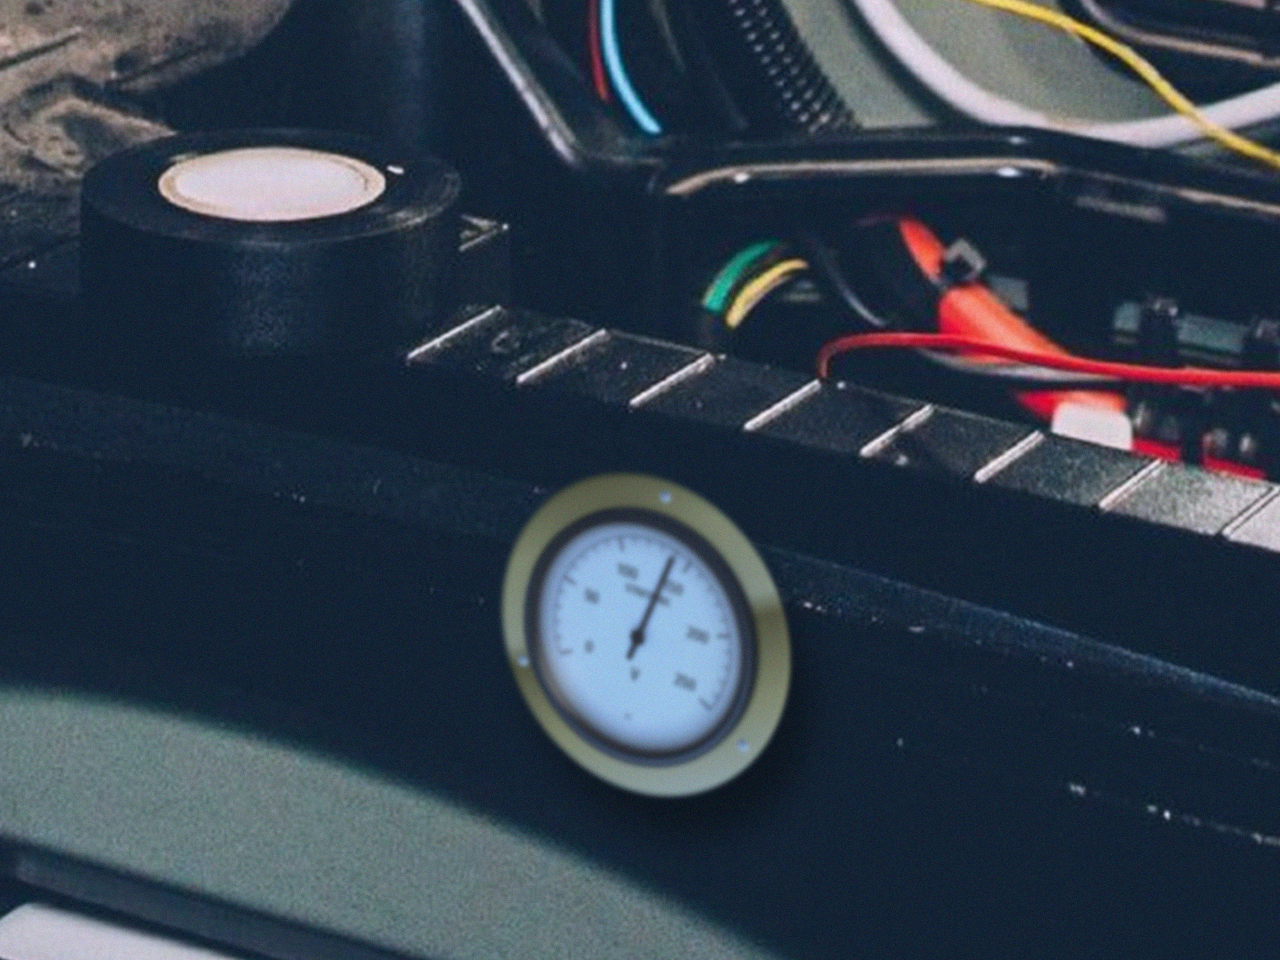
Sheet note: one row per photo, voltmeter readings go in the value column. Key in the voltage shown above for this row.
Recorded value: 140 V
